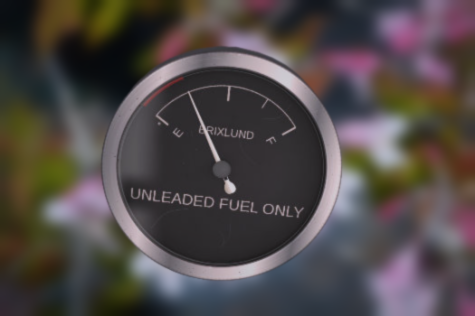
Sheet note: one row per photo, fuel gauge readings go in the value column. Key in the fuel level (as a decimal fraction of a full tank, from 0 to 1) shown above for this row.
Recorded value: 0.25
